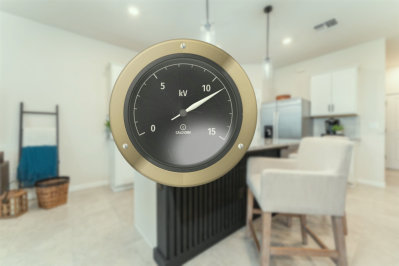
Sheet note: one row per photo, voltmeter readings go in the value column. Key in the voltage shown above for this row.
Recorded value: 11 kV
